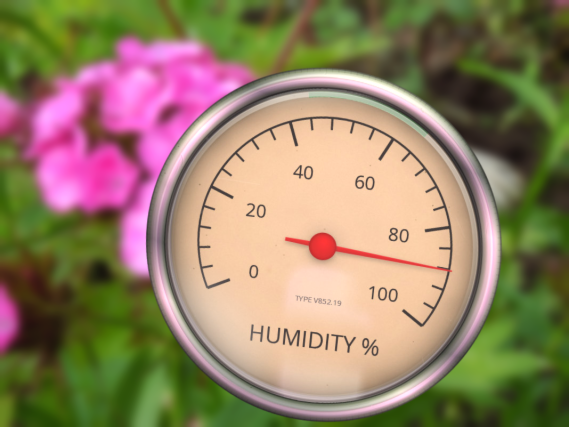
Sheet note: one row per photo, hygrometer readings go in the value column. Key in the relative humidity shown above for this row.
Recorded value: 88 %
